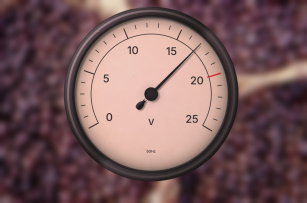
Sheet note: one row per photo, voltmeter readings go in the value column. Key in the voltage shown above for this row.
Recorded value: 17 V
